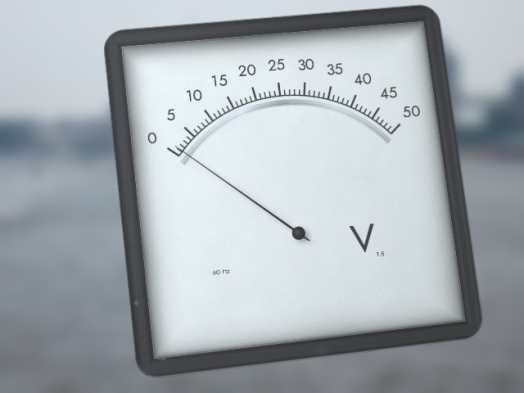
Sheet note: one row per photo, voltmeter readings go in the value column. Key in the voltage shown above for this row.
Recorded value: 1 V
